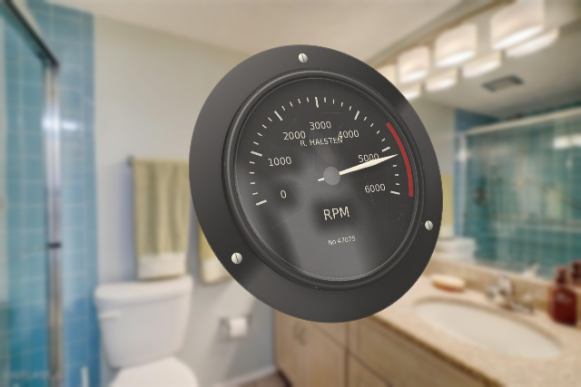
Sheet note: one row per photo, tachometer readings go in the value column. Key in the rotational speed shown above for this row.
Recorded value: 5200 rpm
